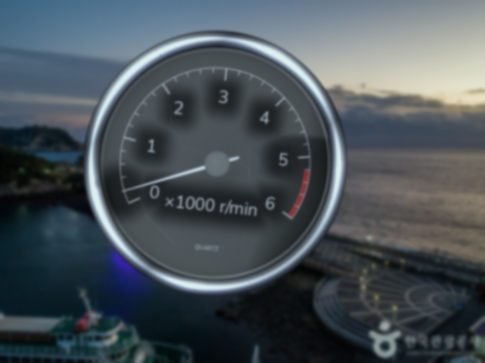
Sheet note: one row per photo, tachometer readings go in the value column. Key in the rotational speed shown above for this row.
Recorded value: 200 rpm
